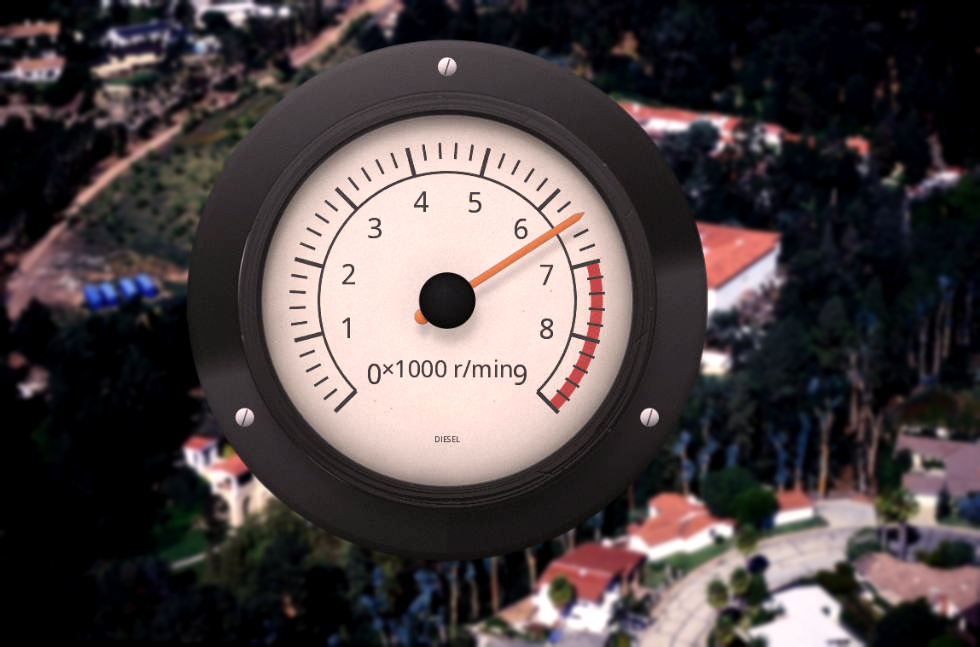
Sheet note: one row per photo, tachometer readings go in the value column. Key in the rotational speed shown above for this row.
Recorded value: 6400 rpm
